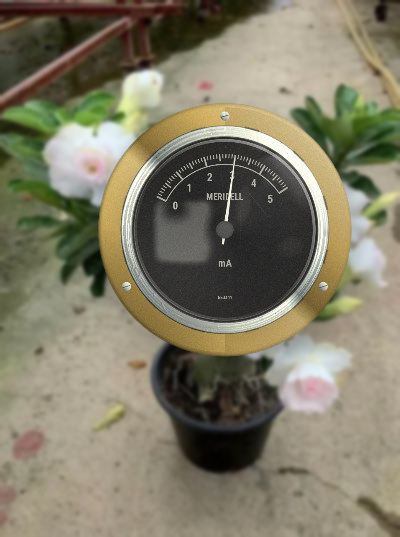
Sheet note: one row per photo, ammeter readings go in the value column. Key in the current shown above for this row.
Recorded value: 3 mA
